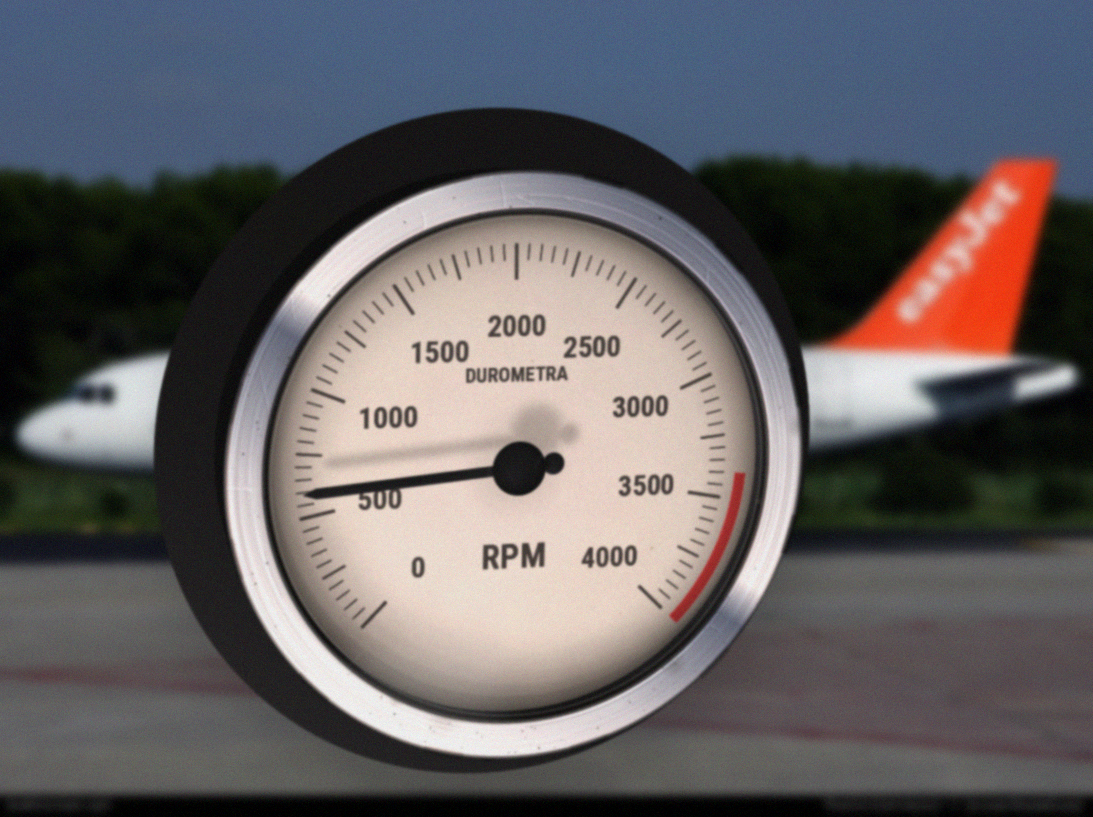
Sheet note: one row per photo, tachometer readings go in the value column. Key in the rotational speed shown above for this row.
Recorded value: 600 rpm
